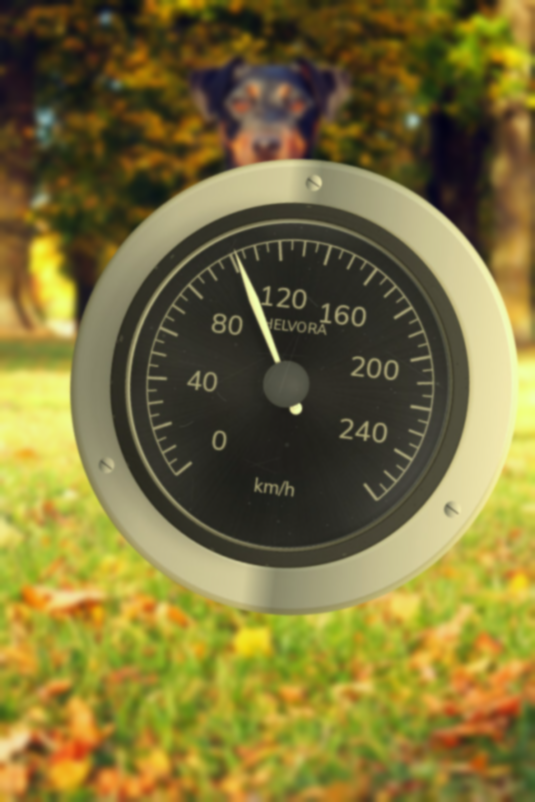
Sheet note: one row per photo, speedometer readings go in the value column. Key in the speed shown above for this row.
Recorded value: 102.5 km/h
